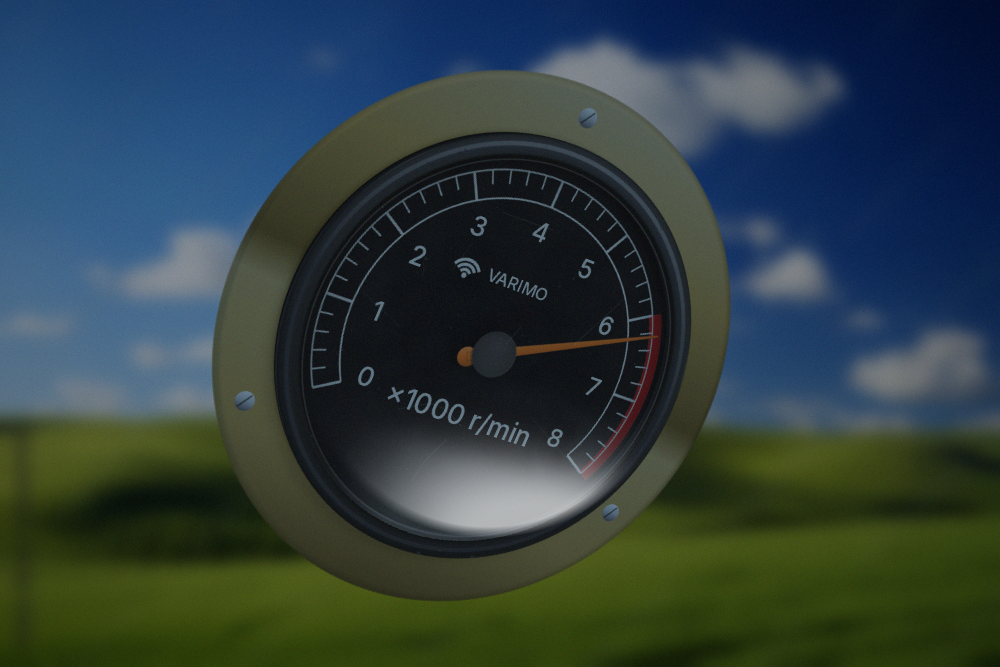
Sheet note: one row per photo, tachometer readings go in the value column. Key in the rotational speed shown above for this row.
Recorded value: 6200 rpm
